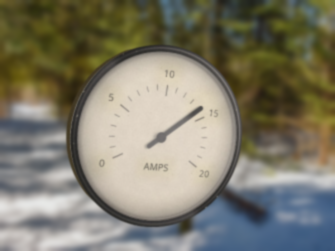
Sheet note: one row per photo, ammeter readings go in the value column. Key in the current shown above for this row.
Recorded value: 14 A
